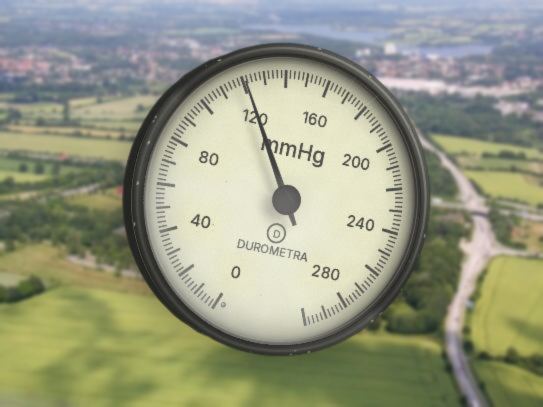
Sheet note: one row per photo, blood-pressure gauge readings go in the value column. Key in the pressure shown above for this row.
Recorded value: 120 mmHg
